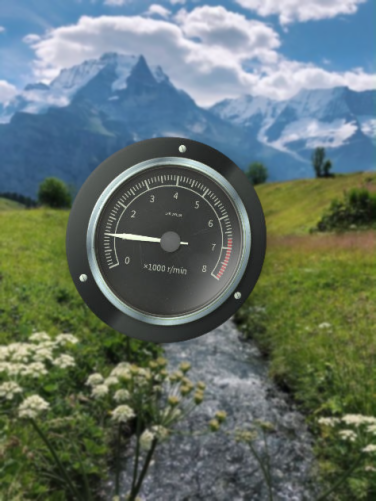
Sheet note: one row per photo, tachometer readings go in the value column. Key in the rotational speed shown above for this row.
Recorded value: 1000 rpm
